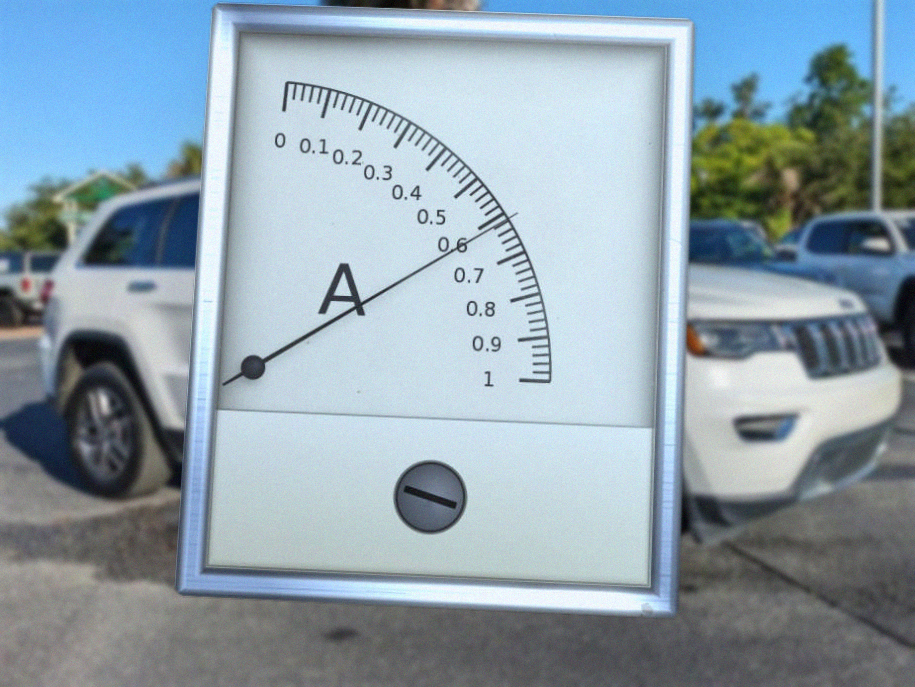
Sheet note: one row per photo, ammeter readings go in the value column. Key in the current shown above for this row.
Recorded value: 0.62 A
